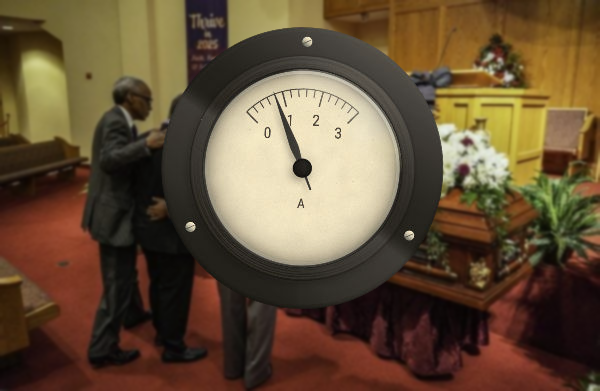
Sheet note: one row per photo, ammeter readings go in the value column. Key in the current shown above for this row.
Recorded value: 0.8 A
